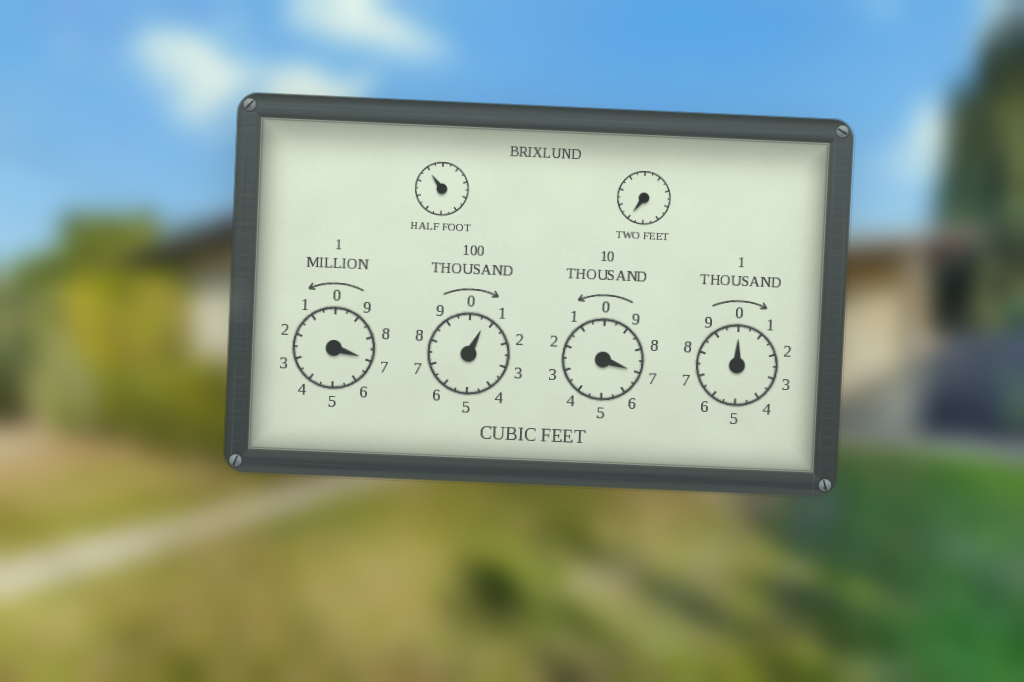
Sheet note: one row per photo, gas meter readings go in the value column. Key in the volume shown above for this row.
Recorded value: 707000 ft³
